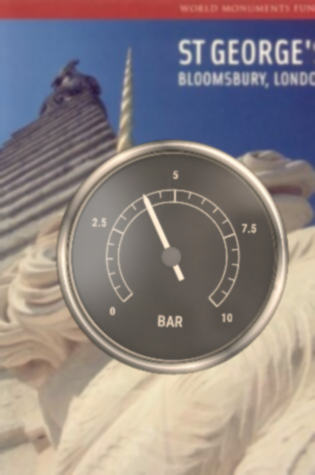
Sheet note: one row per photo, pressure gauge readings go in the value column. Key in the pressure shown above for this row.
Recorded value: 4 bar
